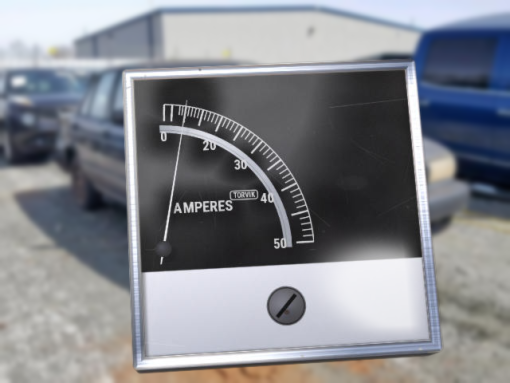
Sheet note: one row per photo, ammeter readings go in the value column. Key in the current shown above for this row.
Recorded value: 10 A
